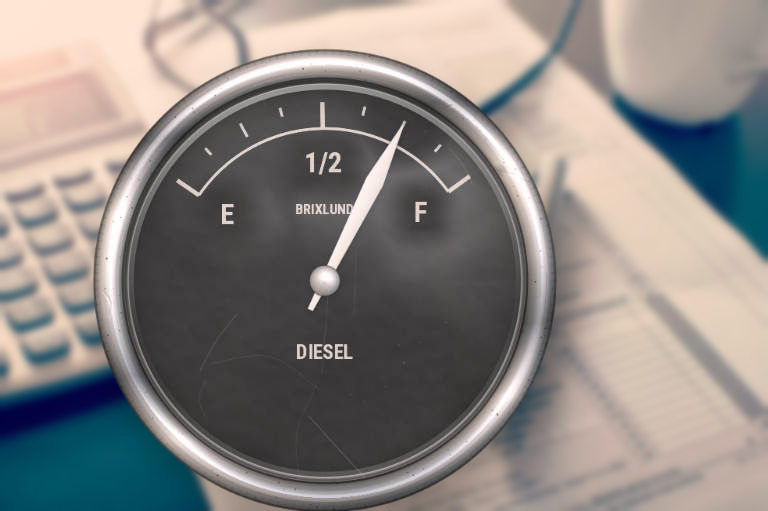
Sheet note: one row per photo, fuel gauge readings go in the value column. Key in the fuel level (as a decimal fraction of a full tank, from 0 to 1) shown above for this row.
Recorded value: 0.75
